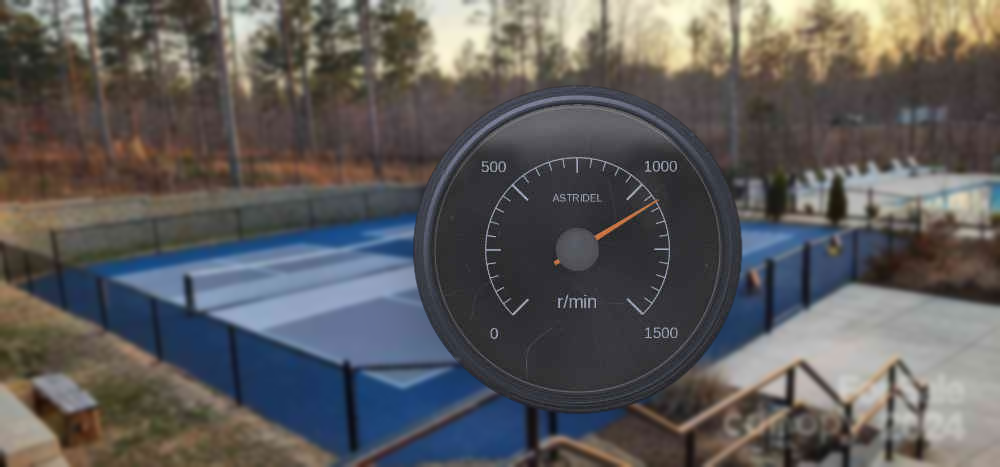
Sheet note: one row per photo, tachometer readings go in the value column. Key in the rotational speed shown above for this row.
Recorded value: 1075 rpm
